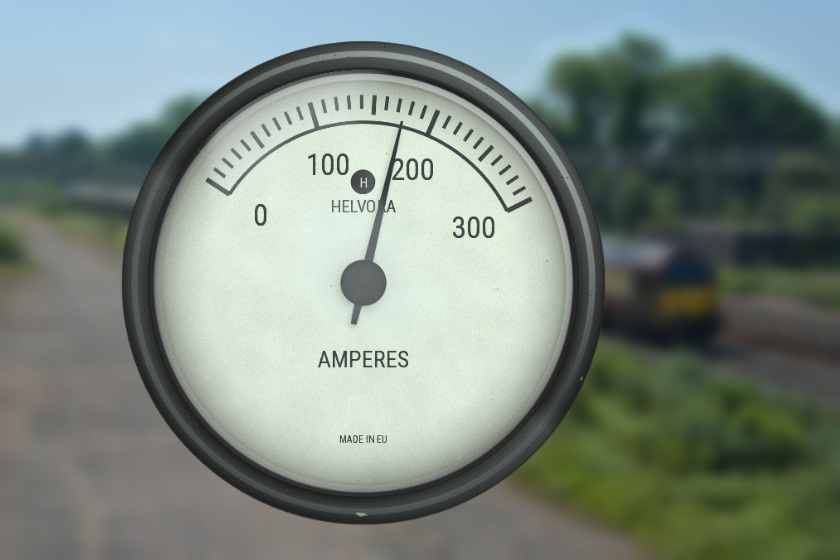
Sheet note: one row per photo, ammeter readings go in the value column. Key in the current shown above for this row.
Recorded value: 175 A
